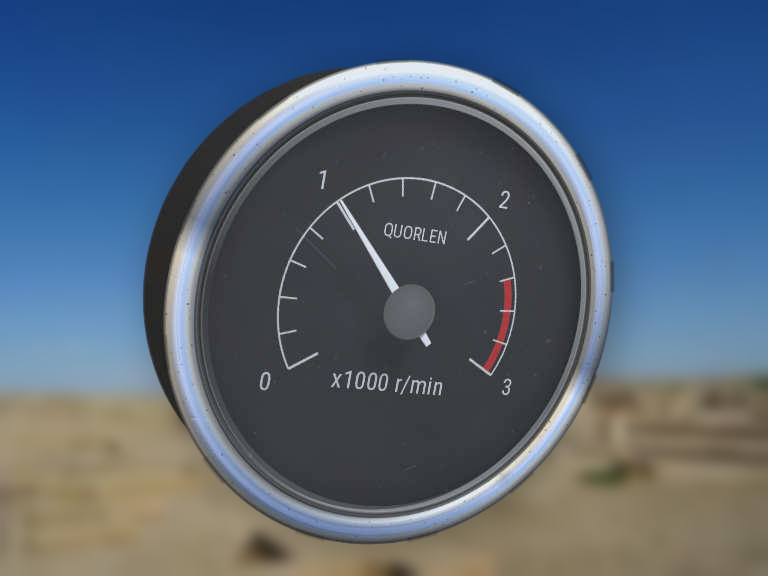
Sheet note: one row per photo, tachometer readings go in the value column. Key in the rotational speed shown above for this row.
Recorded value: 1000 rpm
